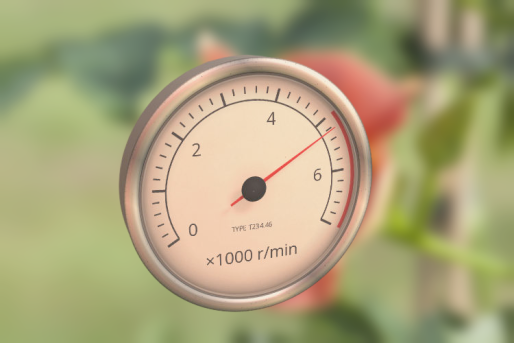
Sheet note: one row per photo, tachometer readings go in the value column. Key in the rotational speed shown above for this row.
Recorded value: 5200 rpm
